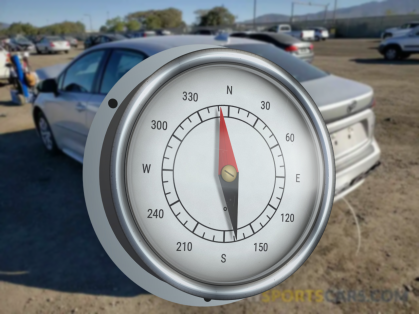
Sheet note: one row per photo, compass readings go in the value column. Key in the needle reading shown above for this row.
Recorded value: 350 °
